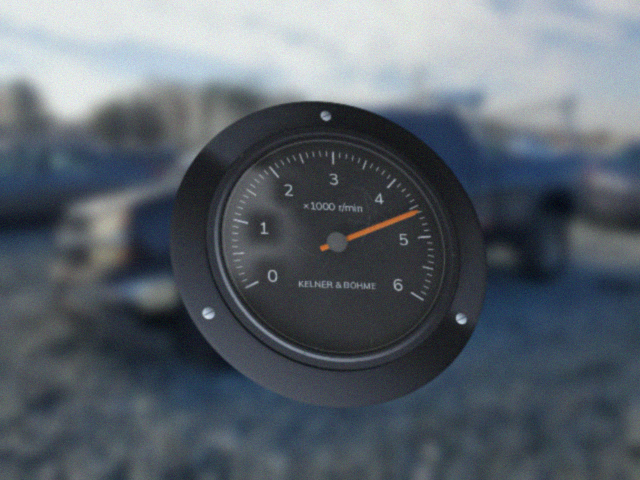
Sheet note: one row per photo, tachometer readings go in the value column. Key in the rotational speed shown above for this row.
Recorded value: 4600 rpm
